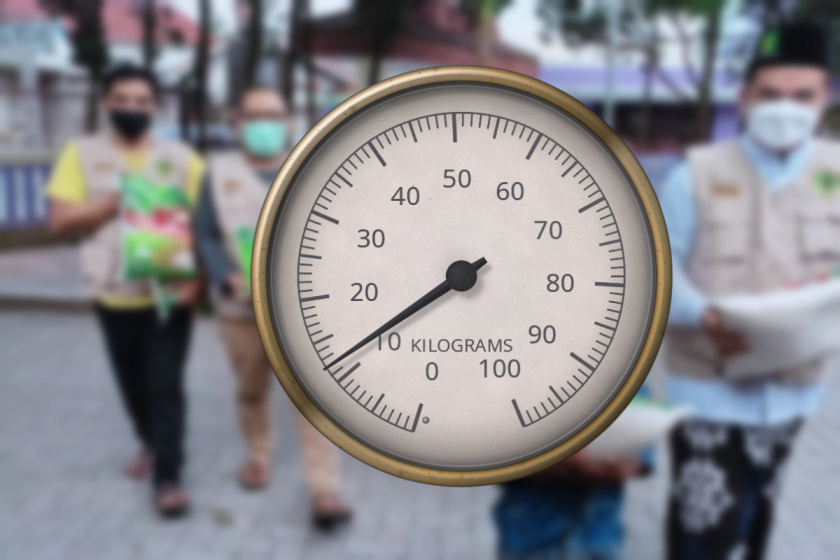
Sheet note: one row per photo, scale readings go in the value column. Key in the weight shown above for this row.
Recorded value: 12 kg
